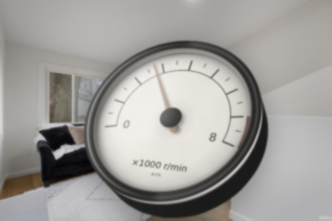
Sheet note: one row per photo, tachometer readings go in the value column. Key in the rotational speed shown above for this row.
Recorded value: 2750 rpm
